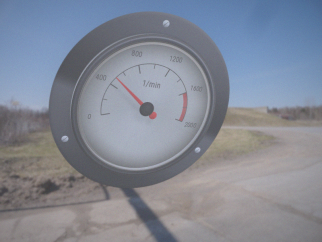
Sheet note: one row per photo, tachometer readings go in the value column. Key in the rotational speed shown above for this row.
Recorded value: 500 rpm
